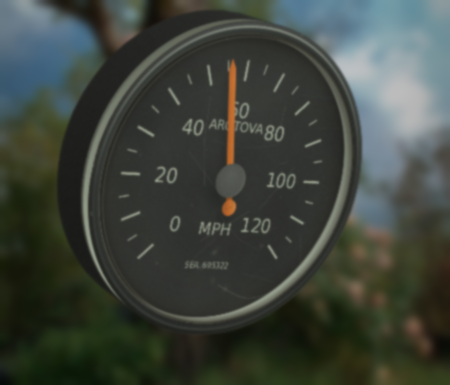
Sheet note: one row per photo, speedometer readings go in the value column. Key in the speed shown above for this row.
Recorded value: 55 mph
